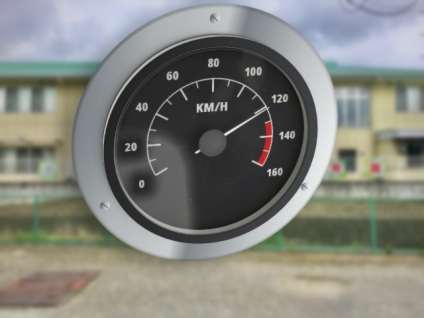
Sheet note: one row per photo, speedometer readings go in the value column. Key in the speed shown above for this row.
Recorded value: 120 km/h
